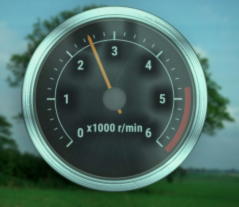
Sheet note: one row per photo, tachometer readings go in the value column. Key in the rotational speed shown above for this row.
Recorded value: 2500 rpm
